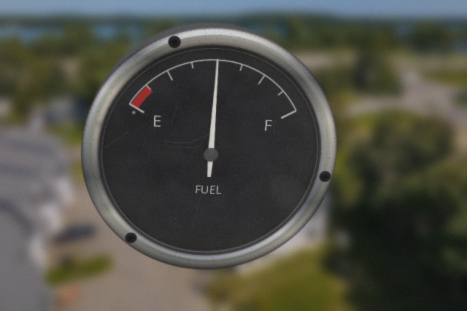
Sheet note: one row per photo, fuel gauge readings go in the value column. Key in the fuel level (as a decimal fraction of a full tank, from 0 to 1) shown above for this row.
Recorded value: 0.5
